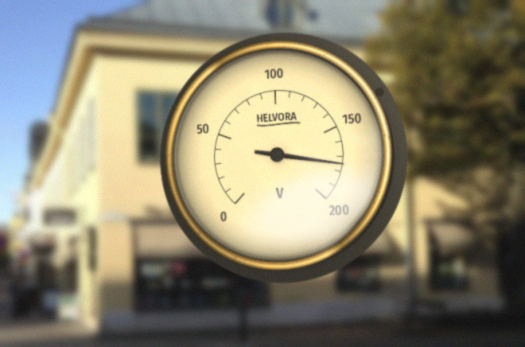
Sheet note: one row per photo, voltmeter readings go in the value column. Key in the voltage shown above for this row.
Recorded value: 175 V
